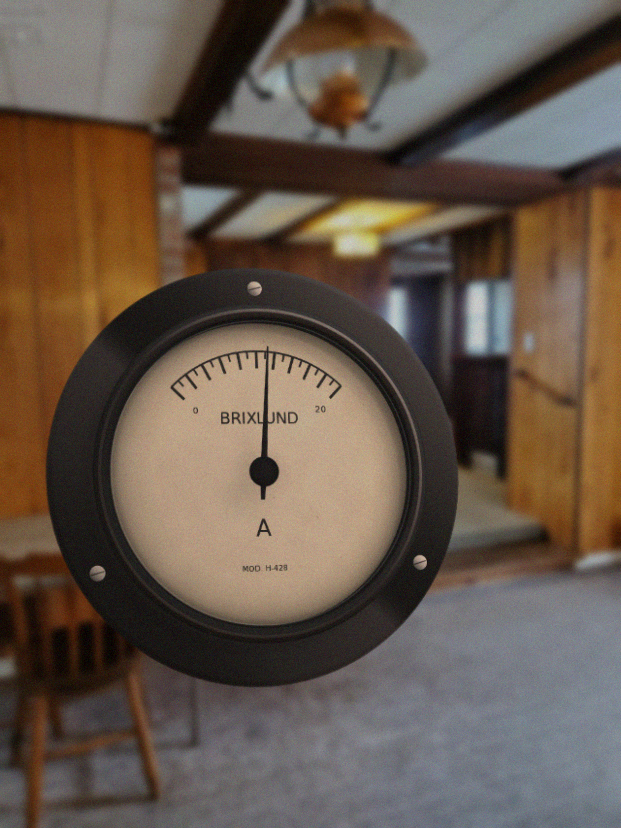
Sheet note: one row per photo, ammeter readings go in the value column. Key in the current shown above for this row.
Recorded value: 11 A
